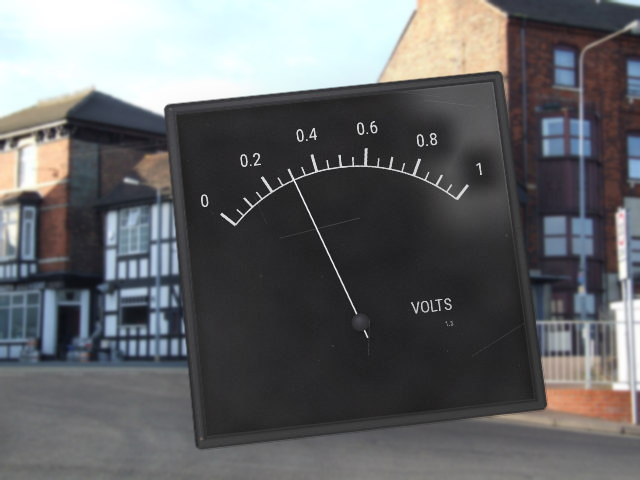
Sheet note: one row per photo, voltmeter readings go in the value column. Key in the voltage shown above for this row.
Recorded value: 0.3 V
